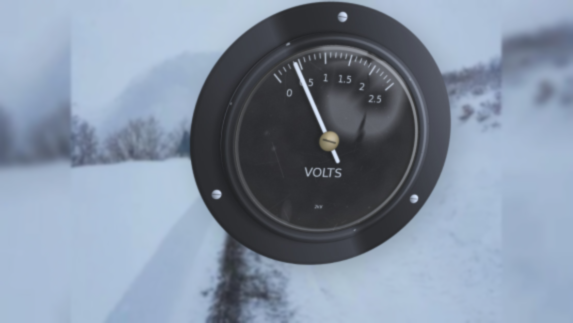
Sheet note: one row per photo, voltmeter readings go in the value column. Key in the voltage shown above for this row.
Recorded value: 0.4 V
